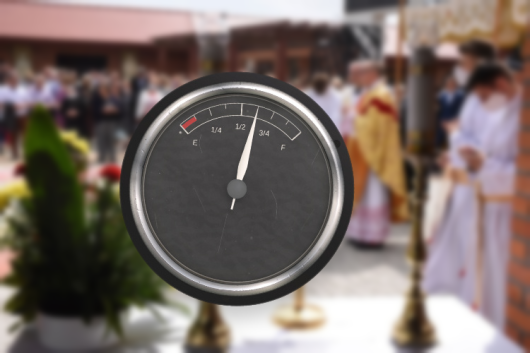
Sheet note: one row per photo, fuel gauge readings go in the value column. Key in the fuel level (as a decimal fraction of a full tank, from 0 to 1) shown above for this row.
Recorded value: 0.625
